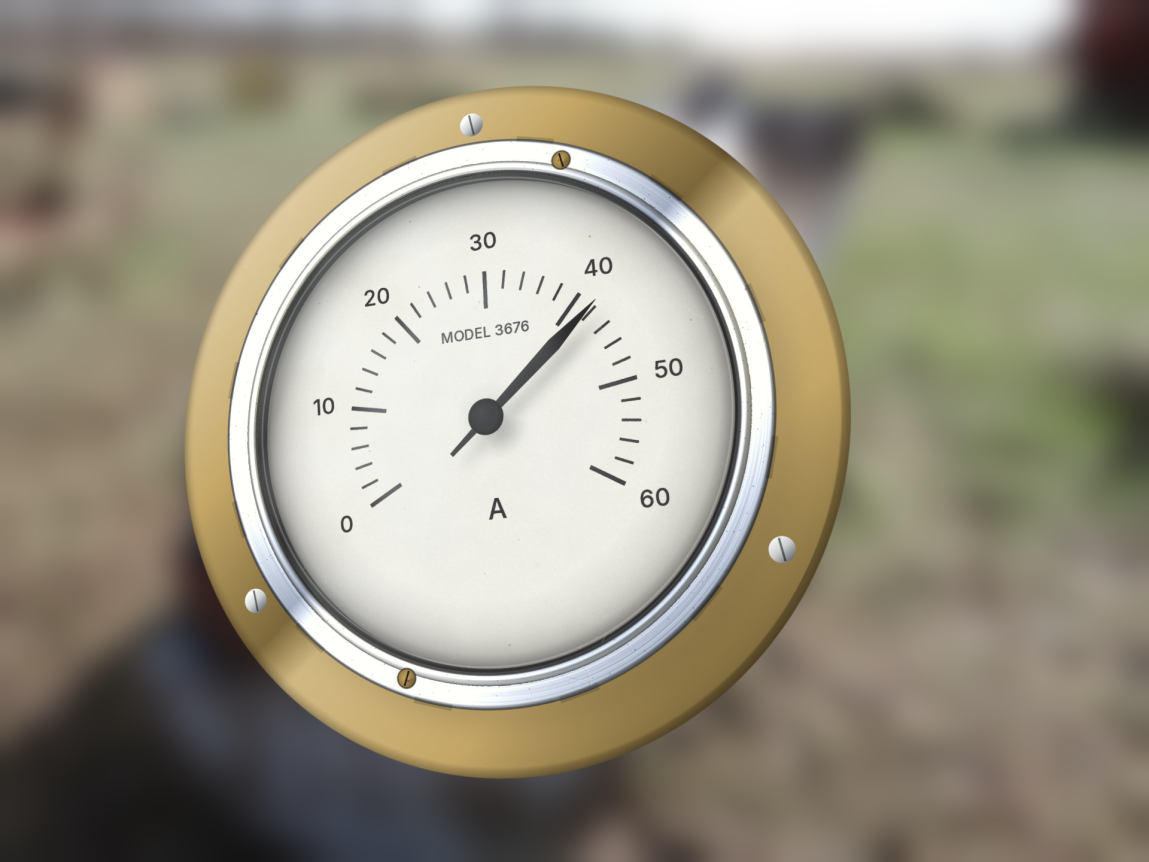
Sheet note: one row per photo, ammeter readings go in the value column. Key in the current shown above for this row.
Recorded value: 42 A
